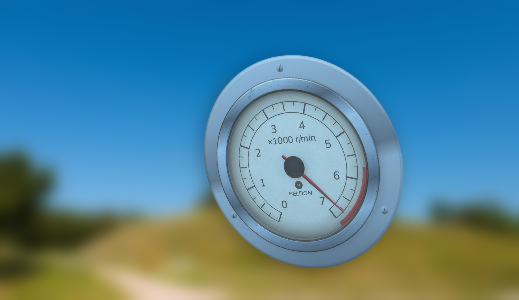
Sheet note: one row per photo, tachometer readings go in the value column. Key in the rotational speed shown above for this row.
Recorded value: 6750 rpm
